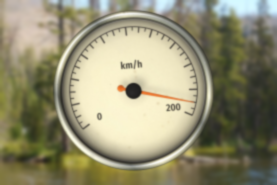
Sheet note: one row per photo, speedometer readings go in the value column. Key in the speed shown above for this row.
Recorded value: 190 km/h
